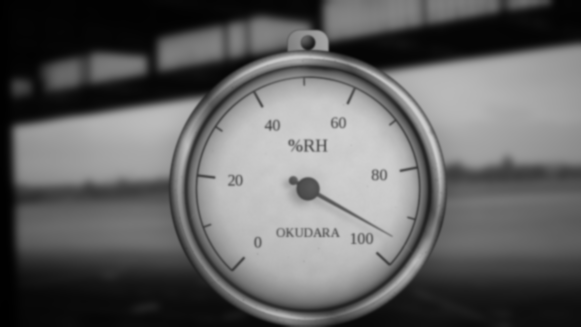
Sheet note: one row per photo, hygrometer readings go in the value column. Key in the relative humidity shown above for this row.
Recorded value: 95 %
